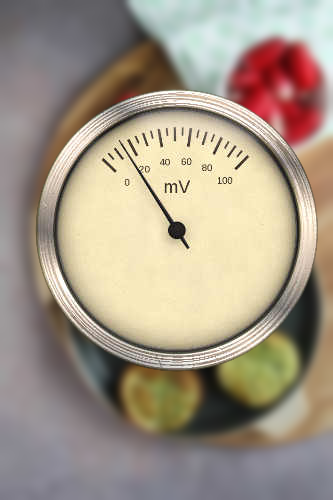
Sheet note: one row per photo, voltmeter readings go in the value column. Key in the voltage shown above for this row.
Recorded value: 15 mV
